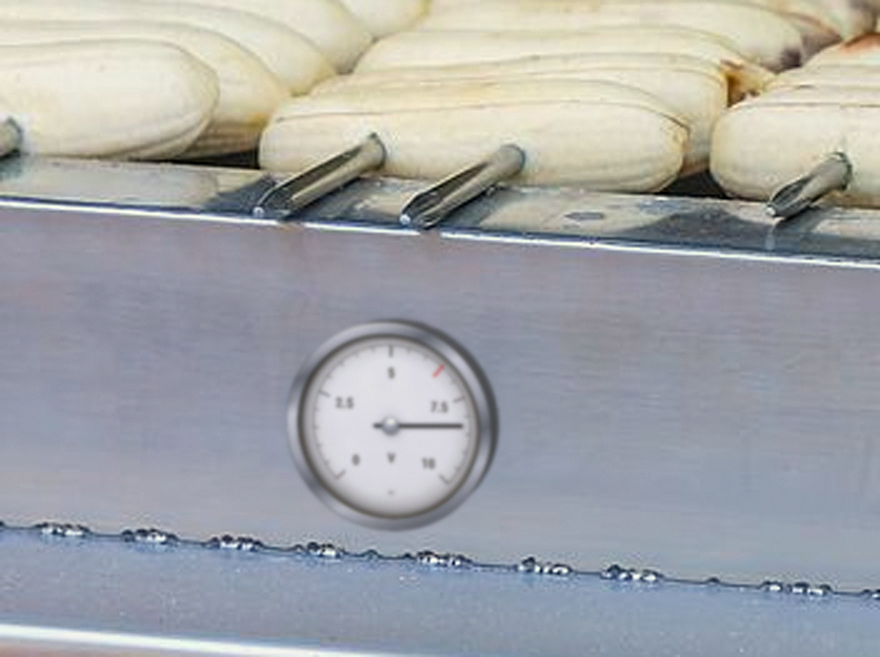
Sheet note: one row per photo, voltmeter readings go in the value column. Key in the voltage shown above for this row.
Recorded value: 8.25 V
